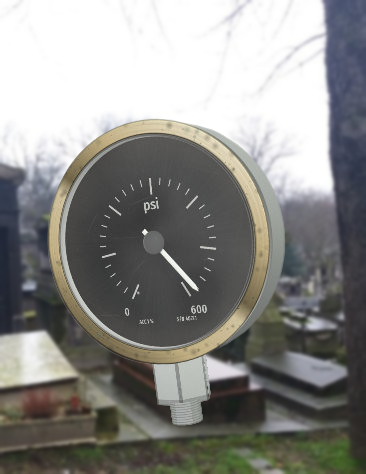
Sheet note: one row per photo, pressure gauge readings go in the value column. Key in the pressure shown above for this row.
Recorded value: 580 psi
